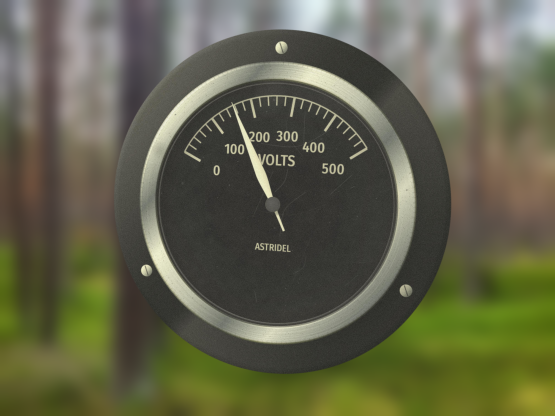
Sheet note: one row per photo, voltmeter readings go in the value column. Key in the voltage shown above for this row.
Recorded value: 160 V
